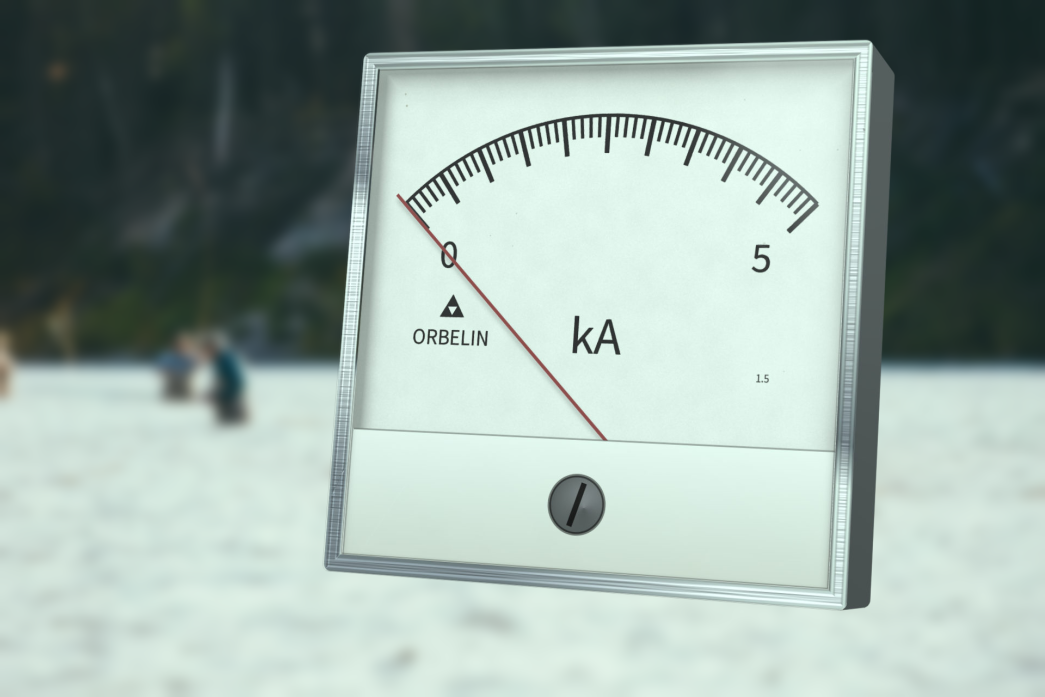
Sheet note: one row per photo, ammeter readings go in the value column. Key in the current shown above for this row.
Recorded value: 0 kA
